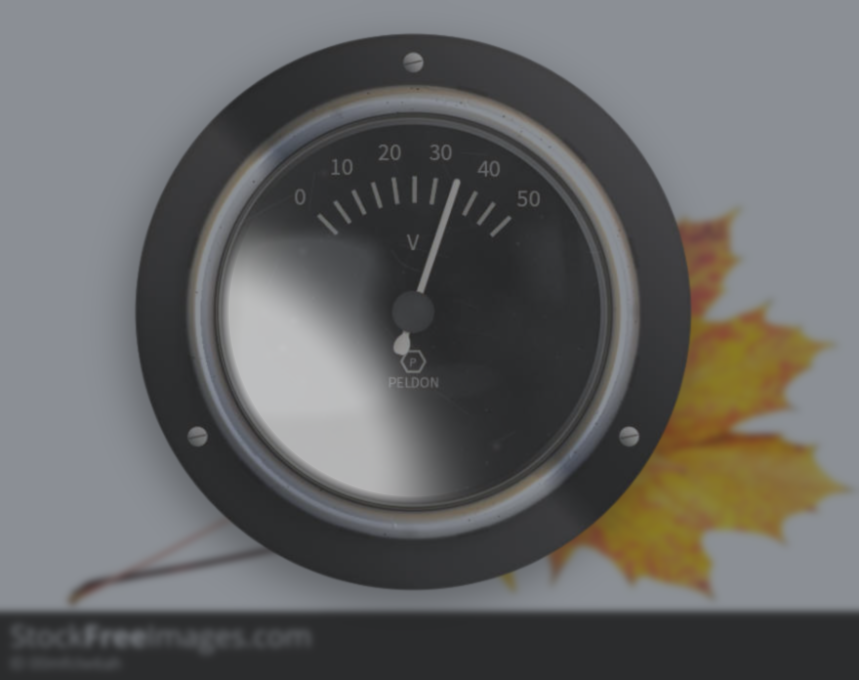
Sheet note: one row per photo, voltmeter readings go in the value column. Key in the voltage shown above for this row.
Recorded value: 35 V
